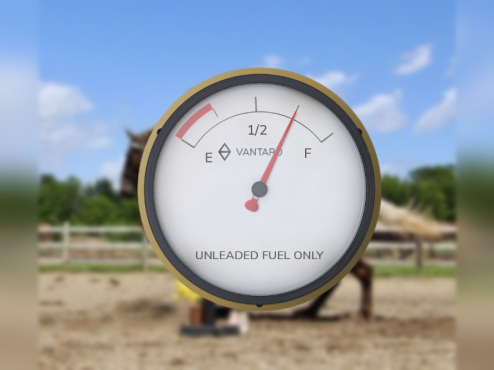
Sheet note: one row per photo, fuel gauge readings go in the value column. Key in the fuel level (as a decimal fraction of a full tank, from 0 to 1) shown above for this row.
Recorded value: 0.75
